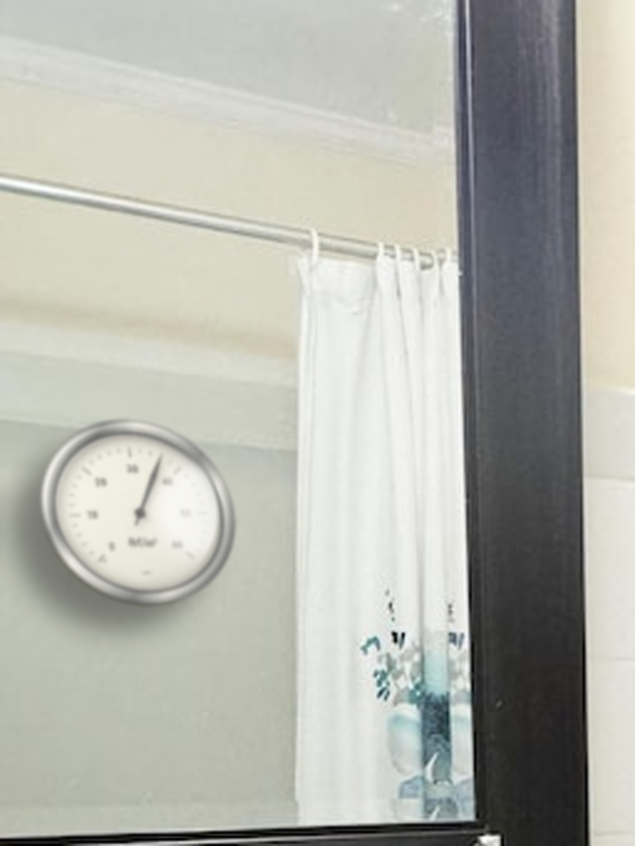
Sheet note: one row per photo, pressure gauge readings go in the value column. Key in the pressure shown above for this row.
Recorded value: 36 psi
